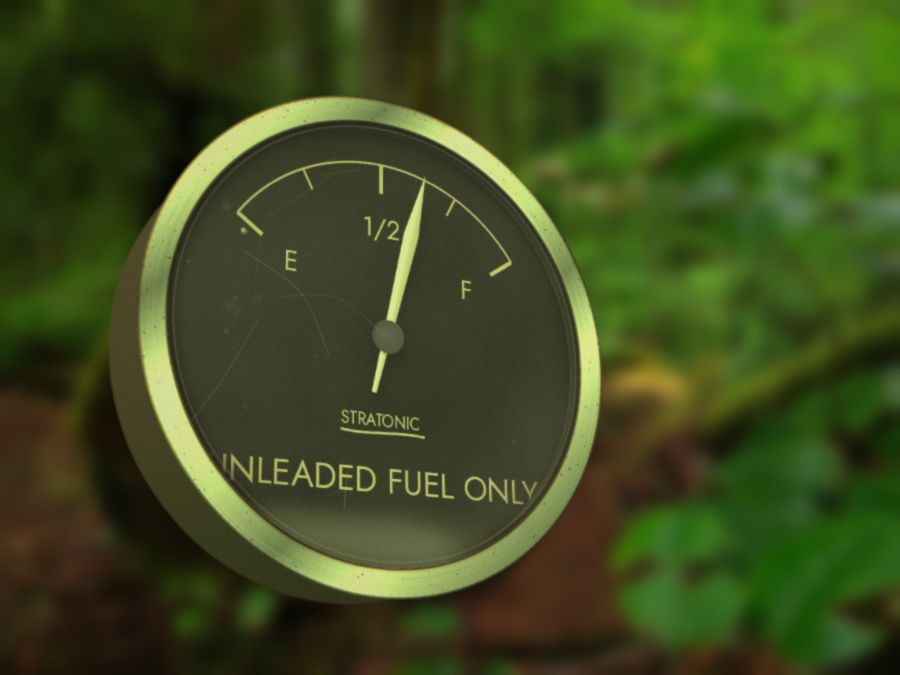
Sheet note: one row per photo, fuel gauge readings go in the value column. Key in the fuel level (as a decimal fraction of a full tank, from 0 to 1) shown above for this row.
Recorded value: 0.625
